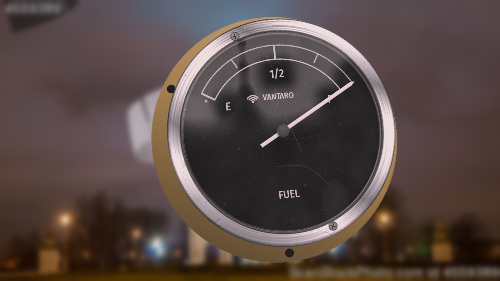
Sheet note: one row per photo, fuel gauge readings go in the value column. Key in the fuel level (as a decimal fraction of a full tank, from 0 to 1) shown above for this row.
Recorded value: 1
